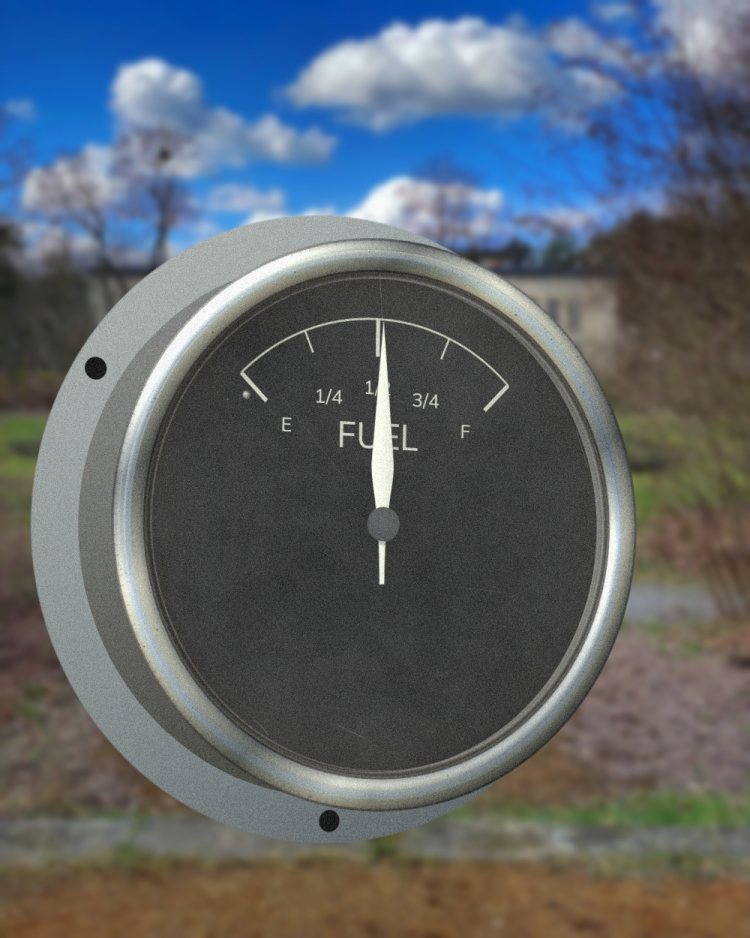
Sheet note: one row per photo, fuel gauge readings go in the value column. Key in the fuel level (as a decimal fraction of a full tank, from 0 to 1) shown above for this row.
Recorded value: 0.5
